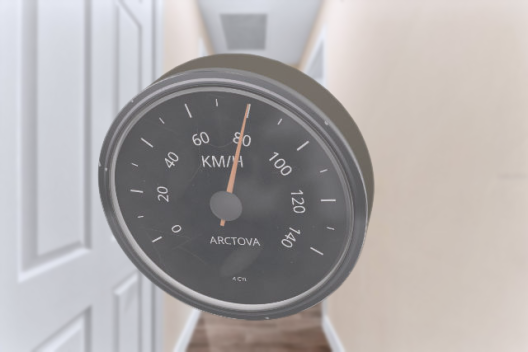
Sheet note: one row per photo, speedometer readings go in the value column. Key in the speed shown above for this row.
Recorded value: 80 km/h
